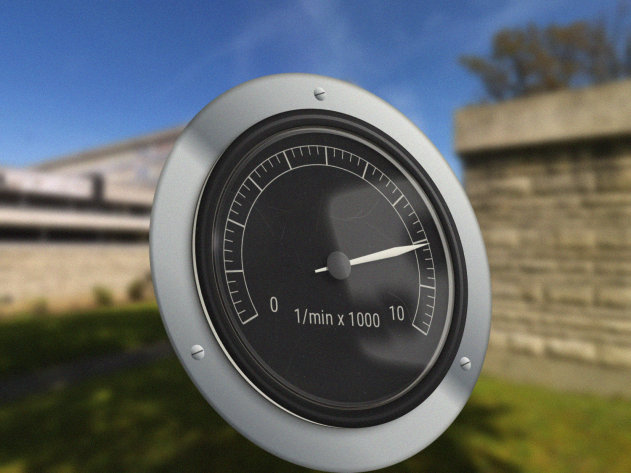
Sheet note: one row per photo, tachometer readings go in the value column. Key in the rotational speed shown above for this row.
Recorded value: 8100 rpm
